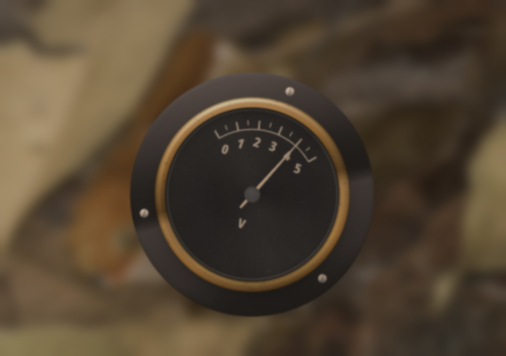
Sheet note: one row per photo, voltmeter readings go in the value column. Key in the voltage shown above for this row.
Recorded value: 4 V
